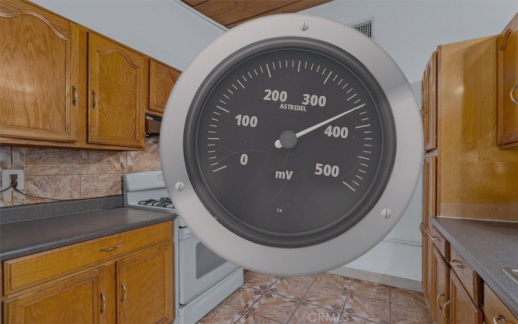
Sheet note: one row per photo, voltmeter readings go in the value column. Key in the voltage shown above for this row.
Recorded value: 370 mV
